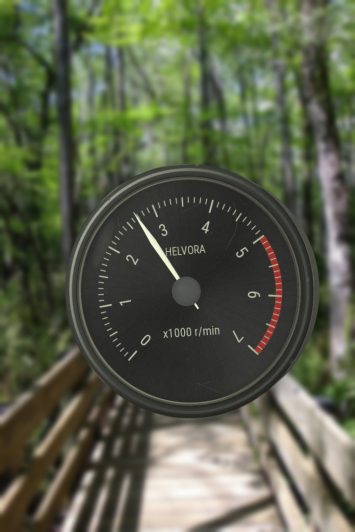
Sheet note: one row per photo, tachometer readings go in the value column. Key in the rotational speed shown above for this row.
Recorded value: 2700 rpm
